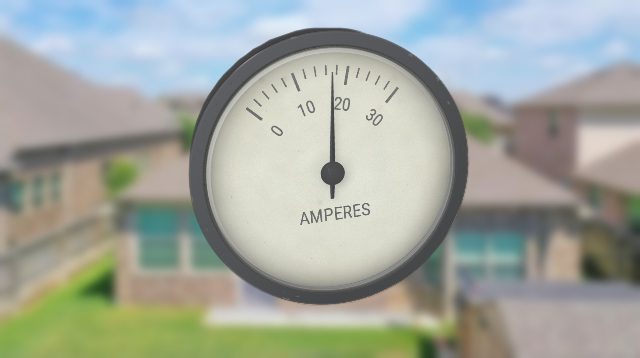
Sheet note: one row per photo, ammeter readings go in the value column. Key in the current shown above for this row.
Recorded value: 17 A
